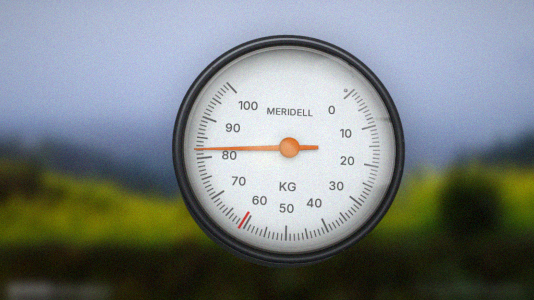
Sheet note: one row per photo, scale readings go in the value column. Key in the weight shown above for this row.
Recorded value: 82 kg
